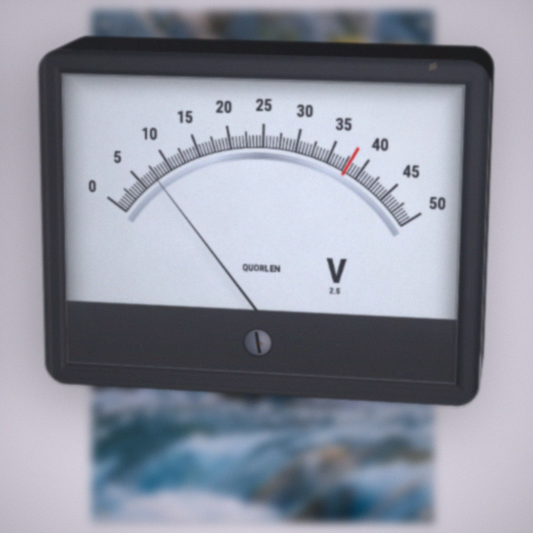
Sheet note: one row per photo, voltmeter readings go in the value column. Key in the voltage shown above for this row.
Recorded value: 7.5 V
